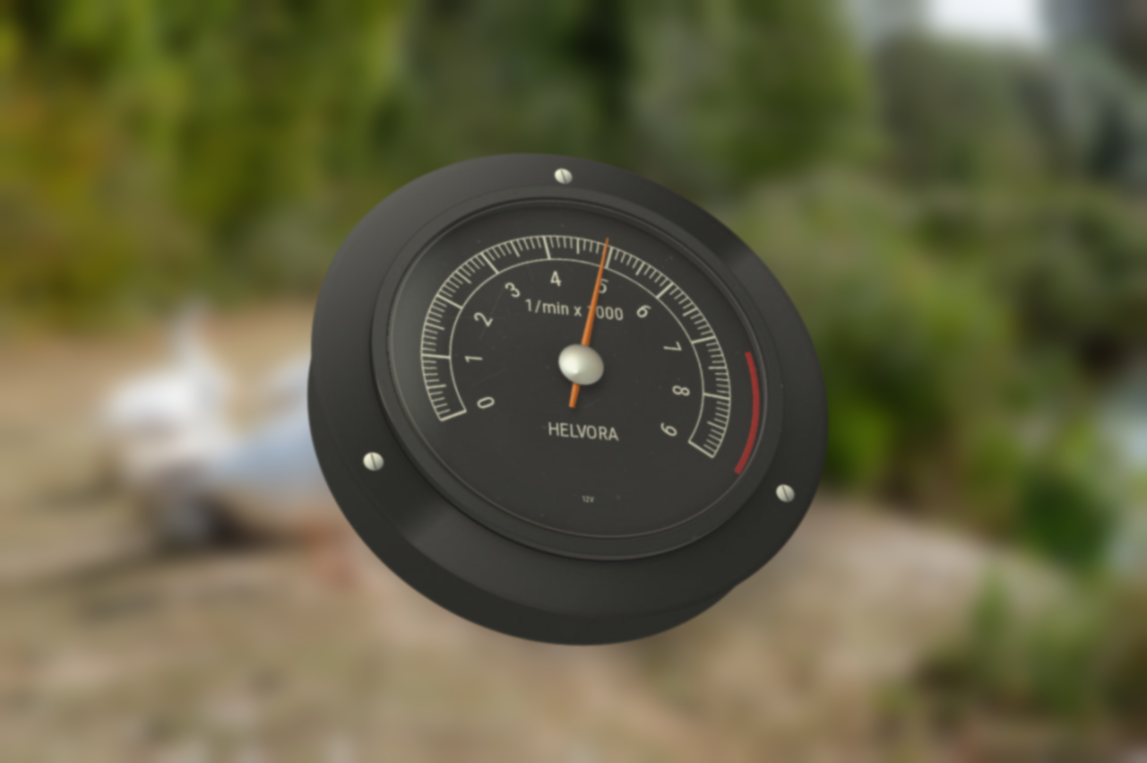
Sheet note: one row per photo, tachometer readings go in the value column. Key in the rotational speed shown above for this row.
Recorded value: 4900 rpm
